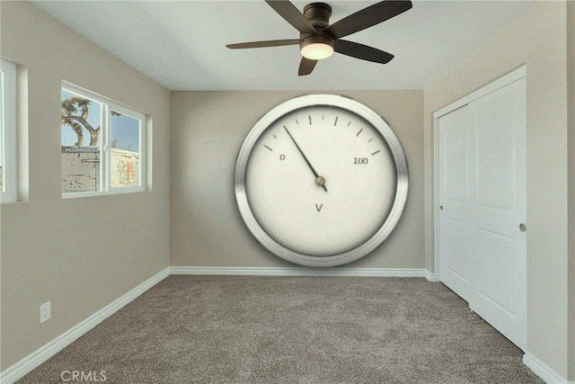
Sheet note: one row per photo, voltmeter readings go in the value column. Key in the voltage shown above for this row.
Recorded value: 20 V
